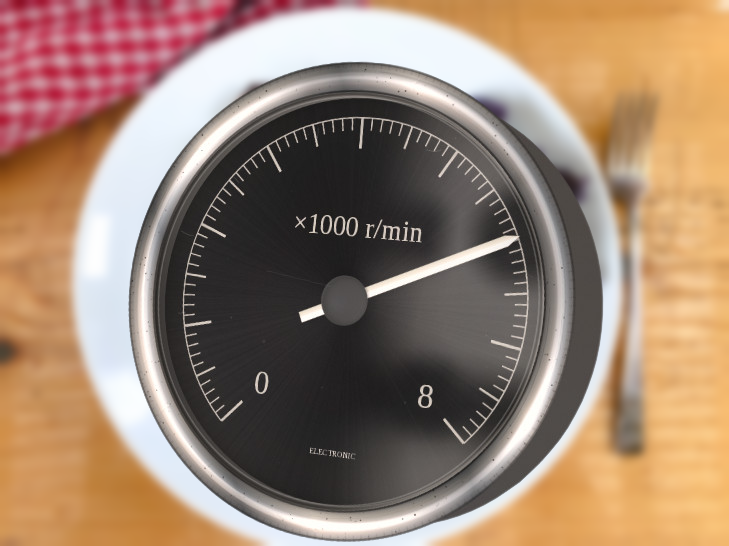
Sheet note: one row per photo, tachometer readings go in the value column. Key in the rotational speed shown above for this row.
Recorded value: 6000 rpm
